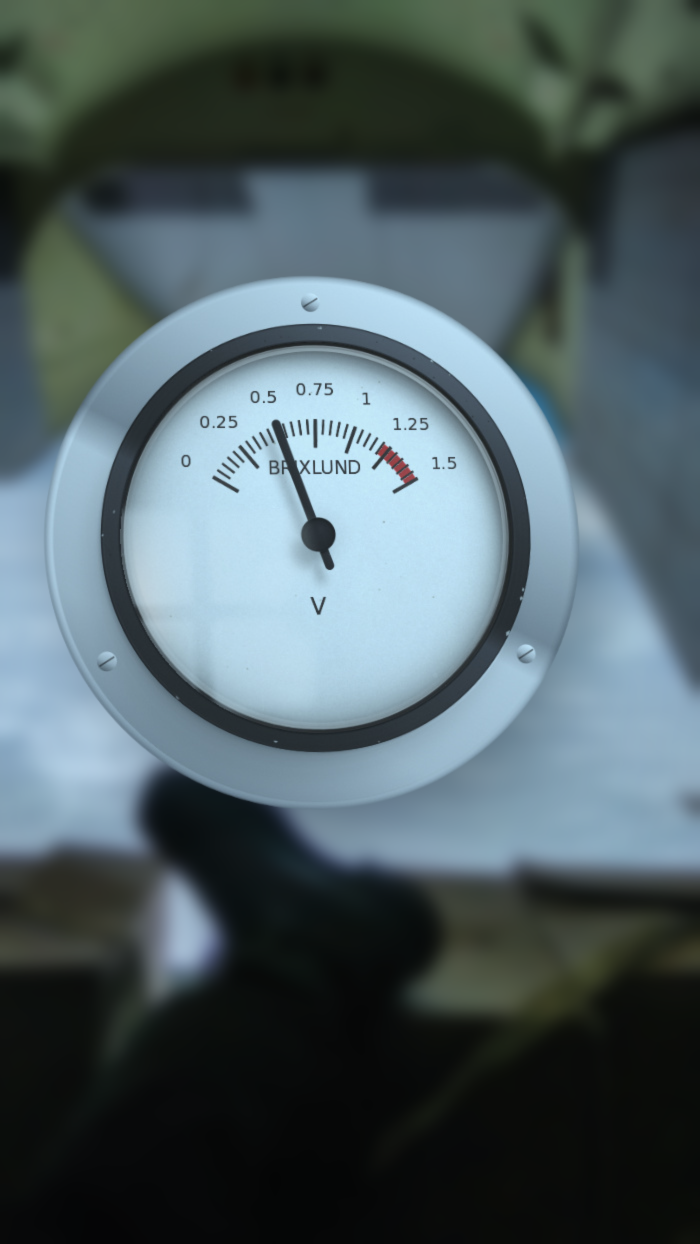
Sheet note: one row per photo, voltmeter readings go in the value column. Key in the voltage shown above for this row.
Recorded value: 0.5 V
